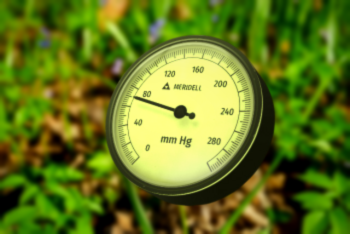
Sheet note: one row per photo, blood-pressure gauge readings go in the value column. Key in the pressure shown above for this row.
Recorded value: 70 mmHg
